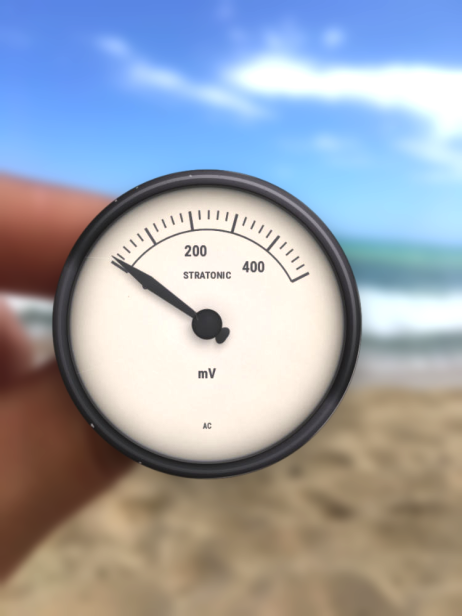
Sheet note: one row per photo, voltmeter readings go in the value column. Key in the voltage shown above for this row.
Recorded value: 10 mV
